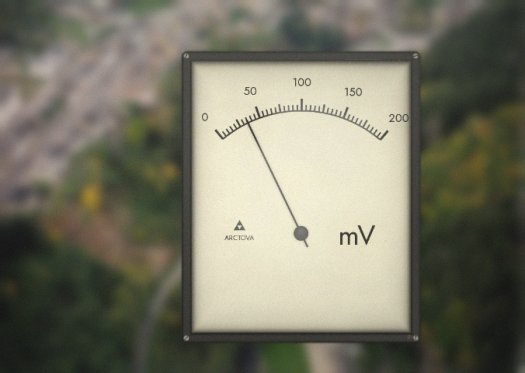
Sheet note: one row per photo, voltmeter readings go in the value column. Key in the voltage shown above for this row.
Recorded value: 35 mV
